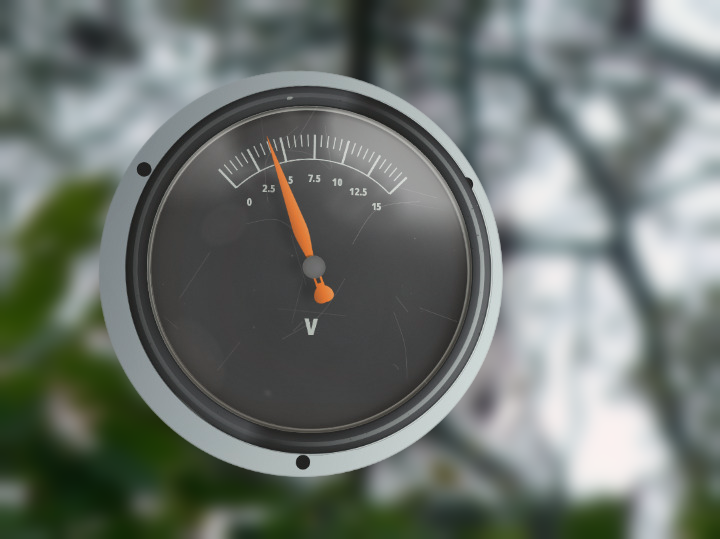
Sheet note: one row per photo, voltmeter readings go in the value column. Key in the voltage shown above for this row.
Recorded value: 4 V
